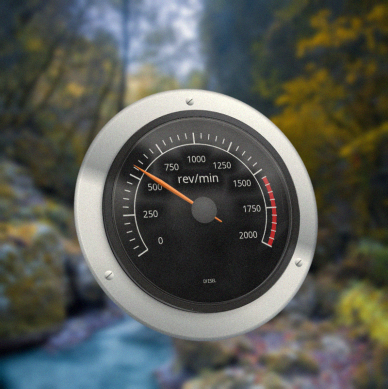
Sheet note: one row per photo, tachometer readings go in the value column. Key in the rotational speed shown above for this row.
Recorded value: 550 rpm
